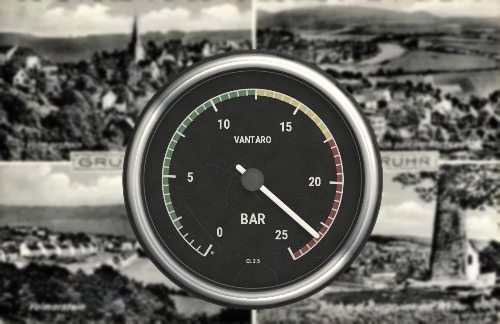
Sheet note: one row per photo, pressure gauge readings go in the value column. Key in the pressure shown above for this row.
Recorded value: 23.25 bar
